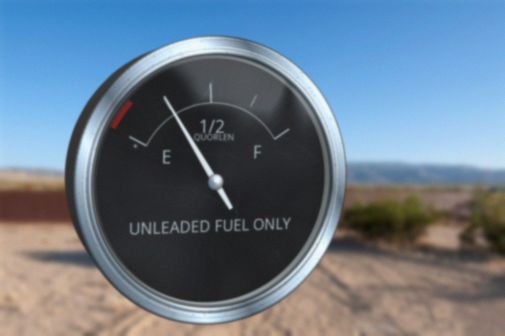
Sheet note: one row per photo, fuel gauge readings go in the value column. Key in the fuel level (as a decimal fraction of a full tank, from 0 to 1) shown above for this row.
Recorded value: 0.25
